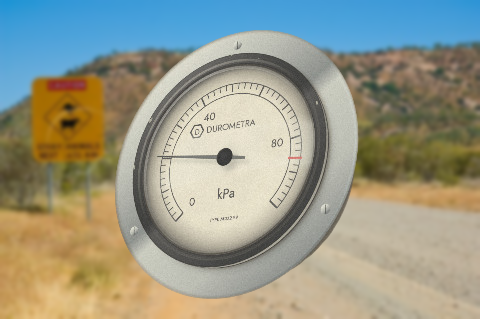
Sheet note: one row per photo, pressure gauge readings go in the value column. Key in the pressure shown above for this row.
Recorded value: 20 kPa
